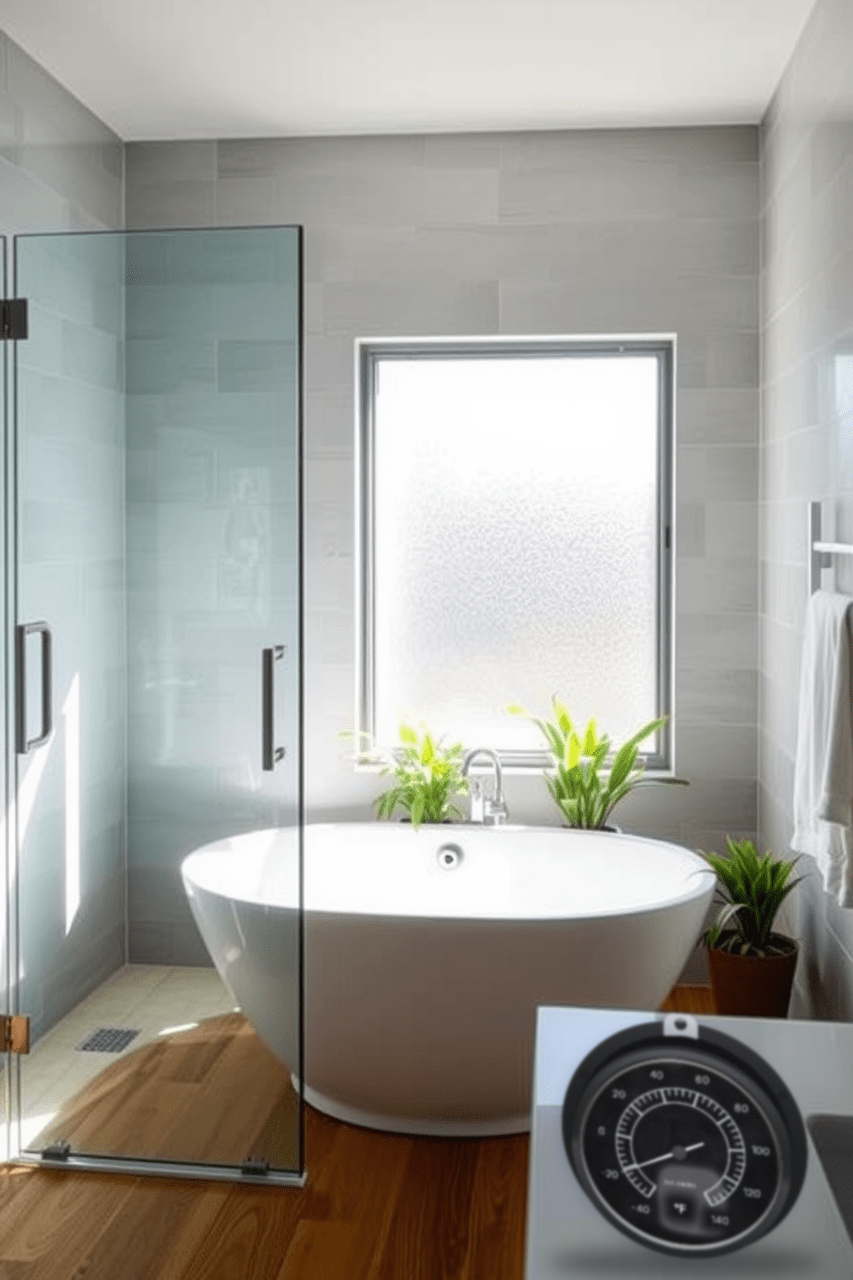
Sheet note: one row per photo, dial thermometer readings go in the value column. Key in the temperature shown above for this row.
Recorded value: -20 °F
